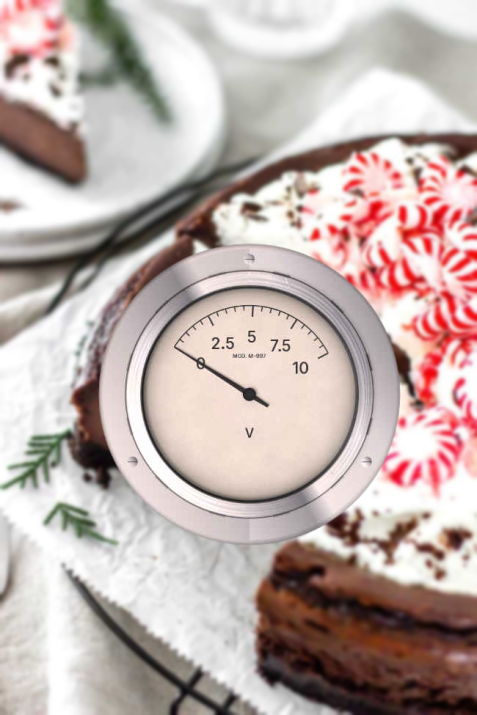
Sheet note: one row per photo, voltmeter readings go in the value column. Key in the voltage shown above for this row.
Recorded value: 0 V
